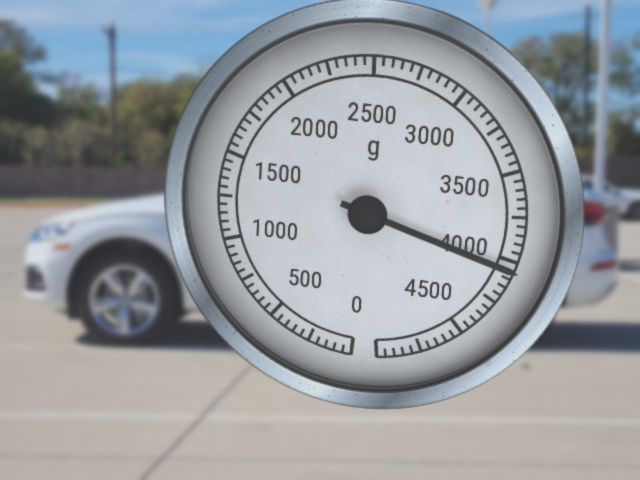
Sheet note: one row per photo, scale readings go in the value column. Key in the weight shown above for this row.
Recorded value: 4050 g
